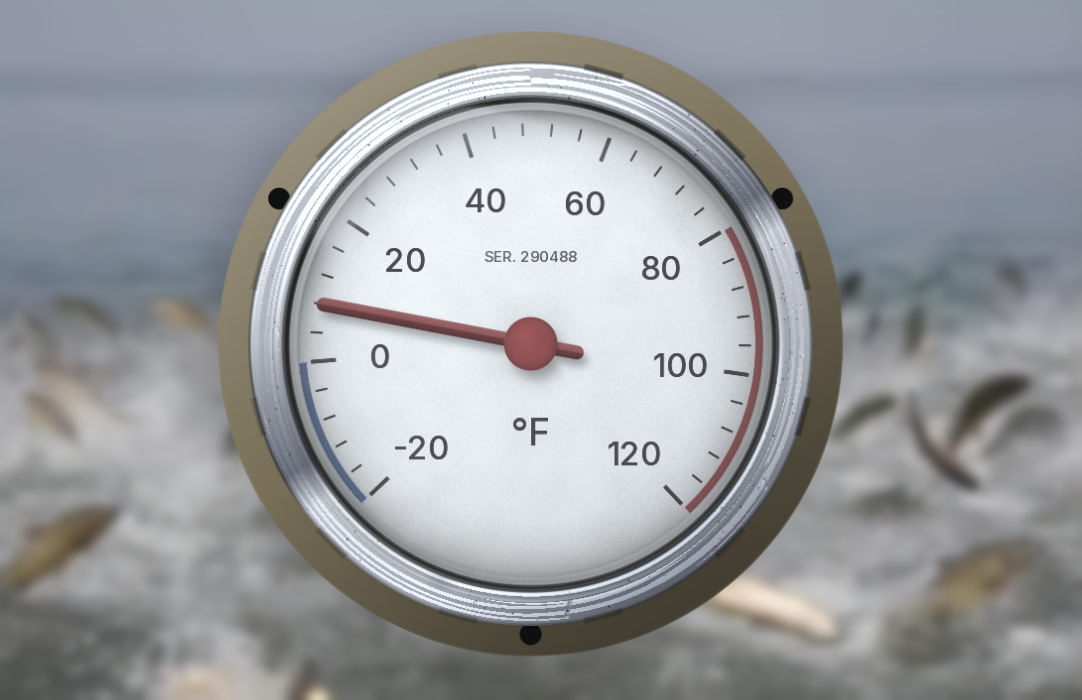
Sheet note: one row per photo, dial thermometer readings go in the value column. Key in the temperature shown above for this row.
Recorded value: 8 °F
